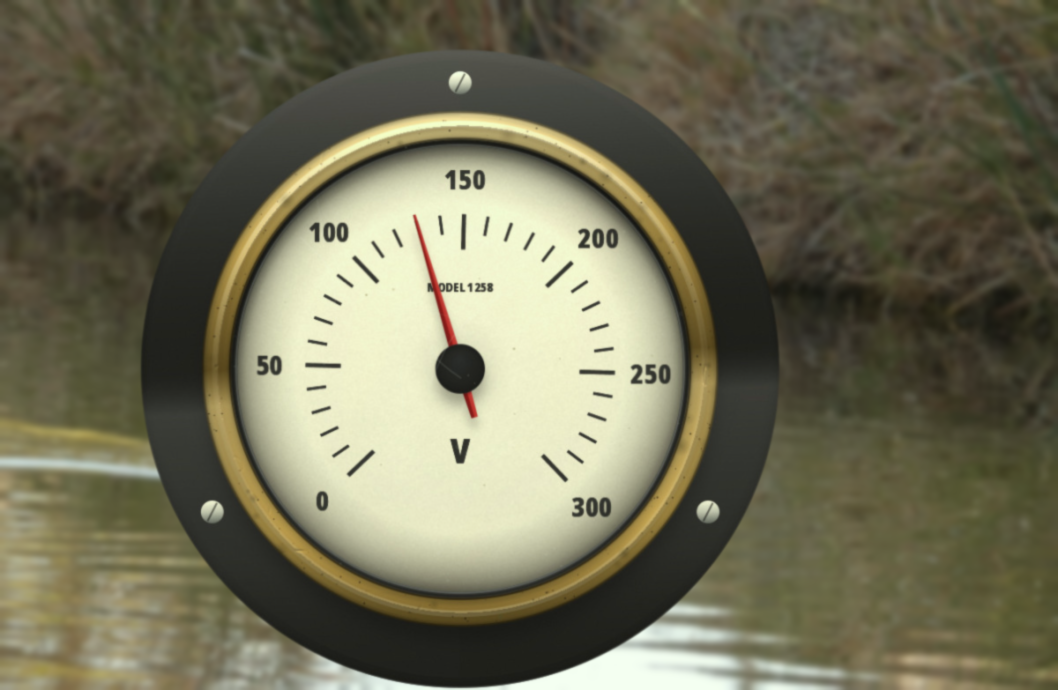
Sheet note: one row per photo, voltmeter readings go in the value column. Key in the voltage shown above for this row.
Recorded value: 130 V
